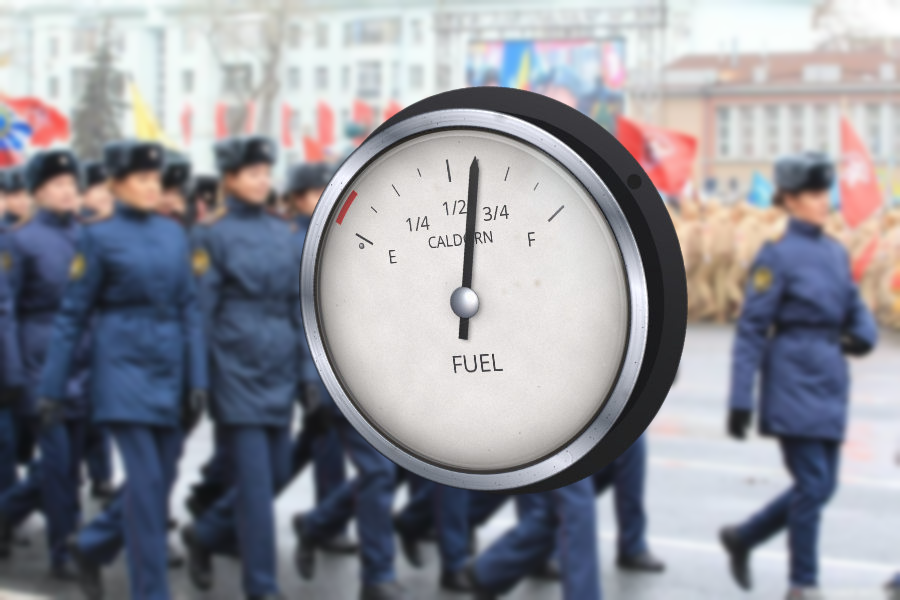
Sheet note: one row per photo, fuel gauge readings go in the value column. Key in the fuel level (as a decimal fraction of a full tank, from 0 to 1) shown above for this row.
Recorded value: 0.625
